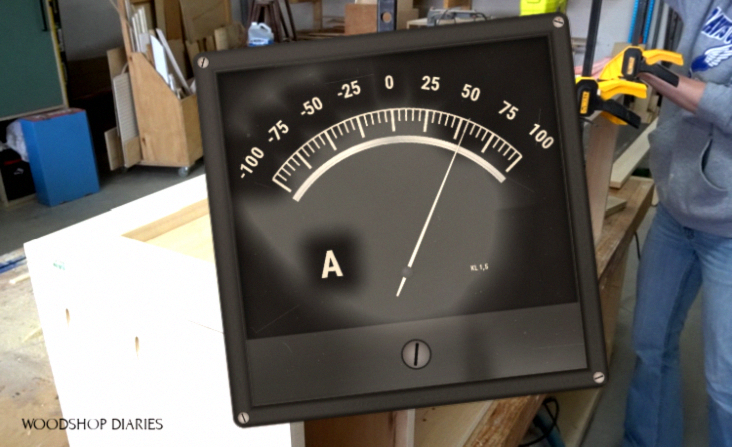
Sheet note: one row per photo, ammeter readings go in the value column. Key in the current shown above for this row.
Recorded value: 55 A
